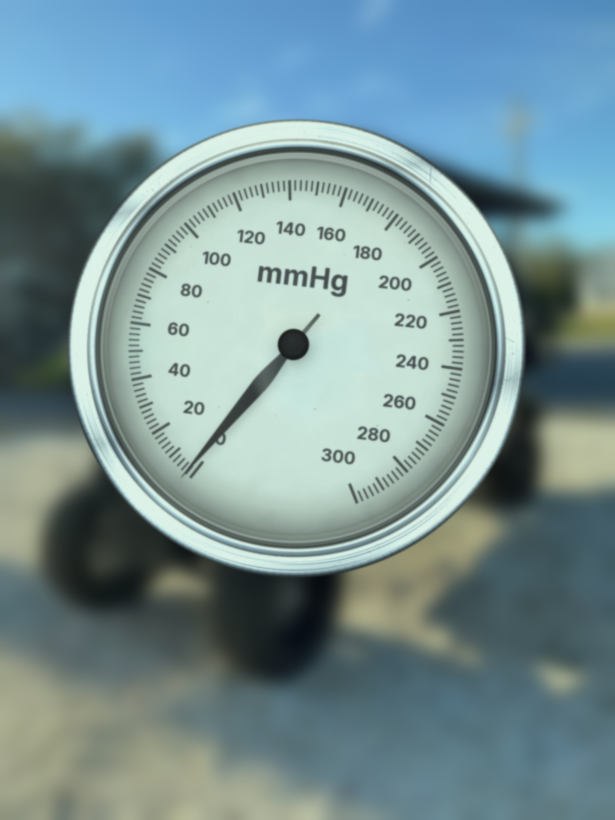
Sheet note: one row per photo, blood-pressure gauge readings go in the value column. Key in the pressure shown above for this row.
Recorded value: 2 mmHg
